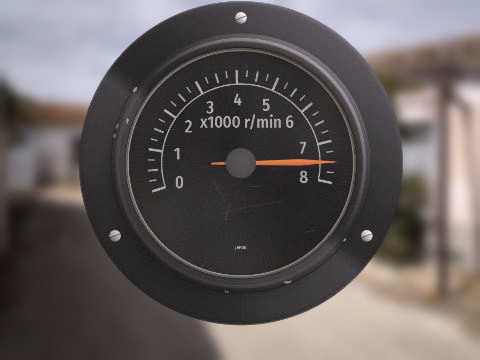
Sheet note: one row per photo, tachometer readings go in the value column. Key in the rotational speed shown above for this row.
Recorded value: 7500 rpm
